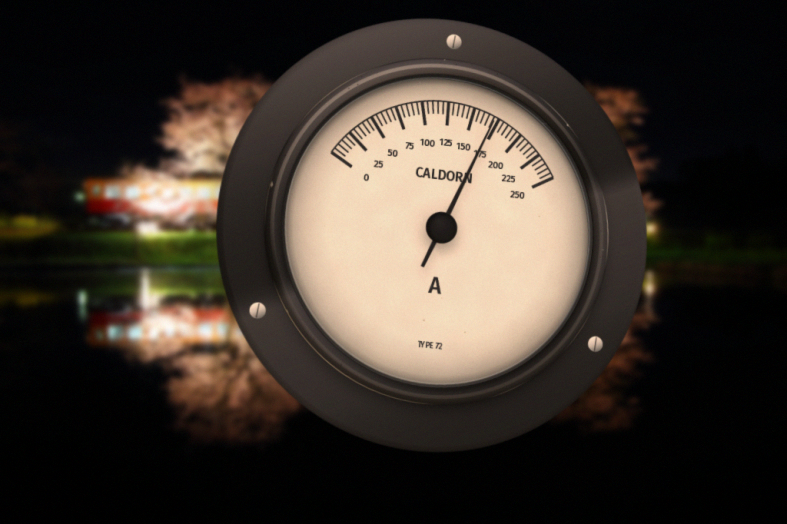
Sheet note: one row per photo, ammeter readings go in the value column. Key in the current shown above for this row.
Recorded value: 170 A
